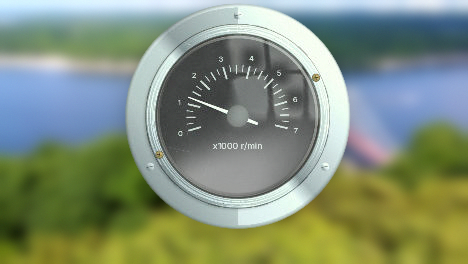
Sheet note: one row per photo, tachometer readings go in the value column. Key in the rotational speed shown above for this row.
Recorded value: 1250 rpm
